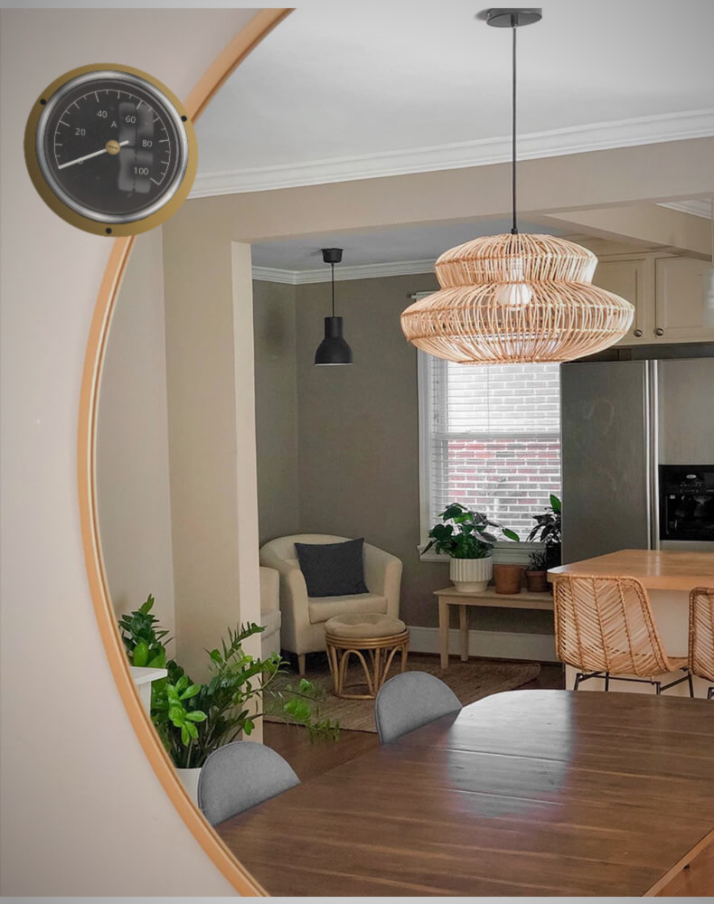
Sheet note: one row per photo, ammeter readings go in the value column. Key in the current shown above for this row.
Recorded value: 0 A
